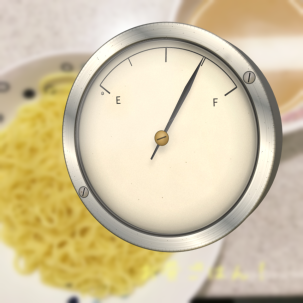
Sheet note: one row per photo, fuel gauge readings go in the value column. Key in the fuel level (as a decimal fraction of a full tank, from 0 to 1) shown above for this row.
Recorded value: 0.75
